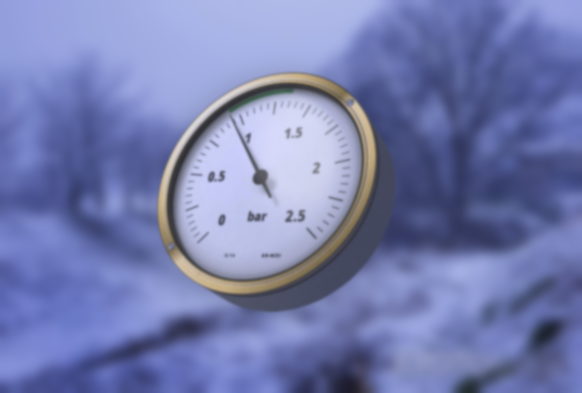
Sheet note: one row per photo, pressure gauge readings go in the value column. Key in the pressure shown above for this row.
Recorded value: 0.95 bar
